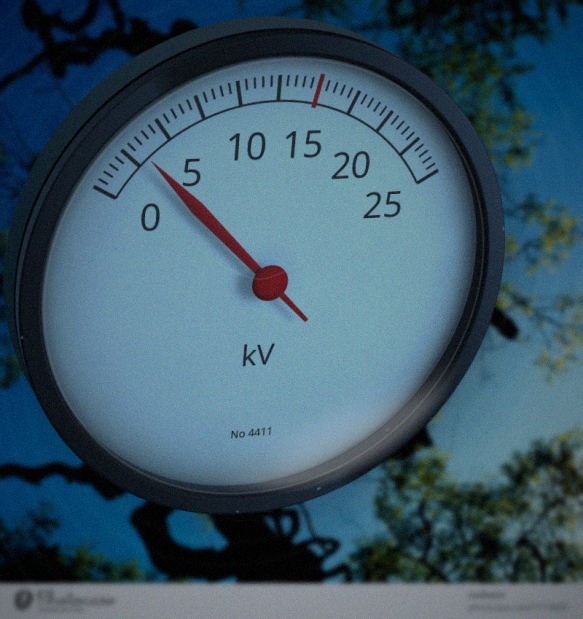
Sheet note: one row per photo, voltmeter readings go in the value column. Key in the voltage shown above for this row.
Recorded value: 3.25 kV
